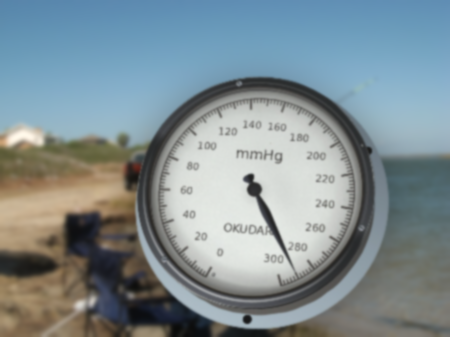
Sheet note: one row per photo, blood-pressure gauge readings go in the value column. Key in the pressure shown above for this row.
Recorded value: 290 mmHg
